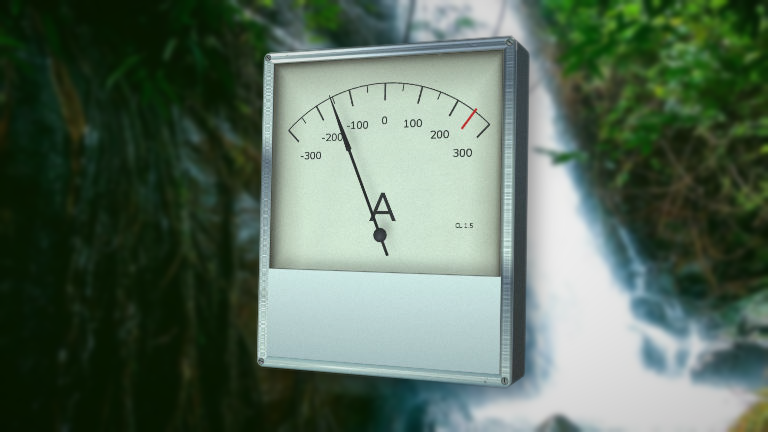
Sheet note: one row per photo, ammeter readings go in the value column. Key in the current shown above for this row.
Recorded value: -150 A
